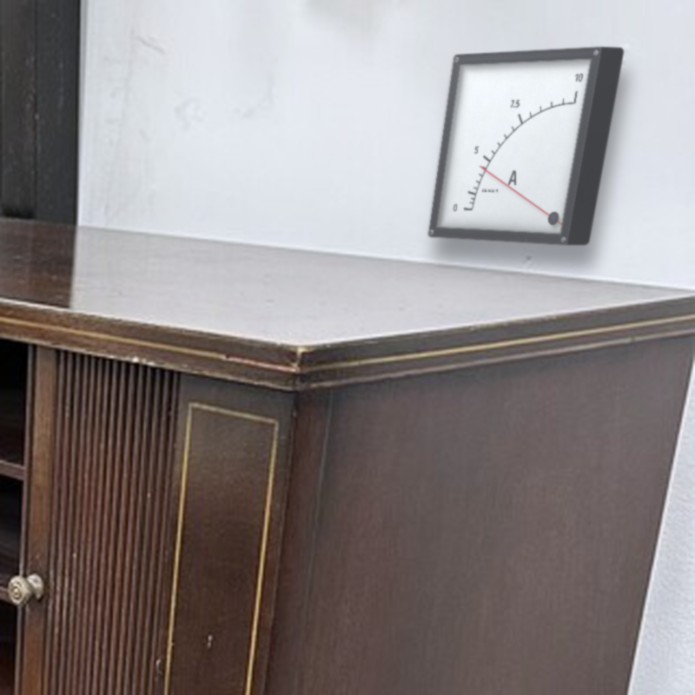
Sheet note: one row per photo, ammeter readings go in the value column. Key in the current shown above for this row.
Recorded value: 4.5 A
